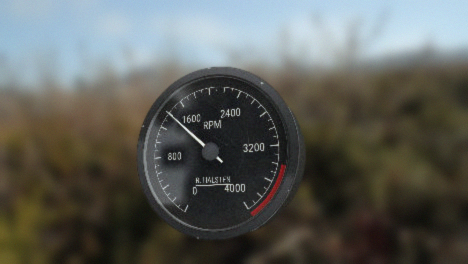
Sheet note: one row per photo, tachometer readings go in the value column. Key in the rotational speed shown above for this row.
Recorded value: 1400 rpm
